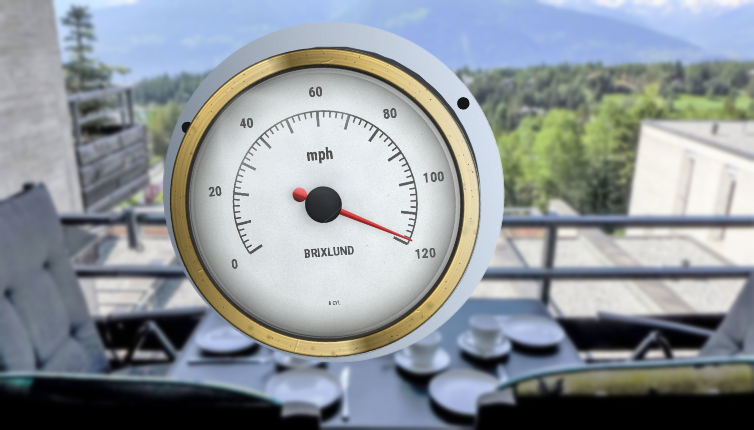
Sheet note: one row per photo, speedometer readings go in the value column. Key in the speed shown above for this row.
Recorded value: 118 mph
